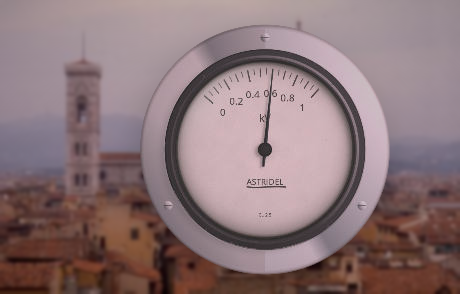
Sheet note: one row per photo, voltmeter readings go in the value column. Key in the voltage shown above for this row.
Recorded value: 0.6 kV
